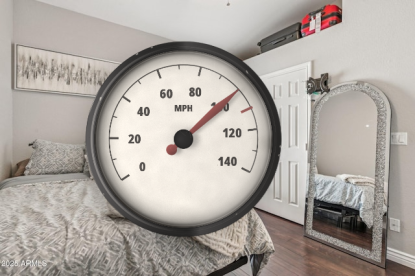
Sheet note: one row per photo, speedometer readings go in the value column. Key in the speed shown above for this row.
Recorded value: 100 mph
